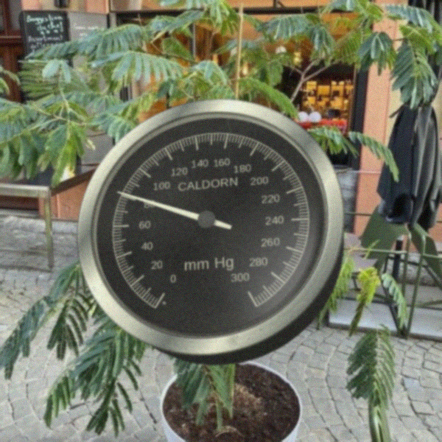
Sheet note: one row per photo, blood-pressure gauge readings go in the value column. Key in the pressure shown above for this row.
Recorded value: 80 mmHg
